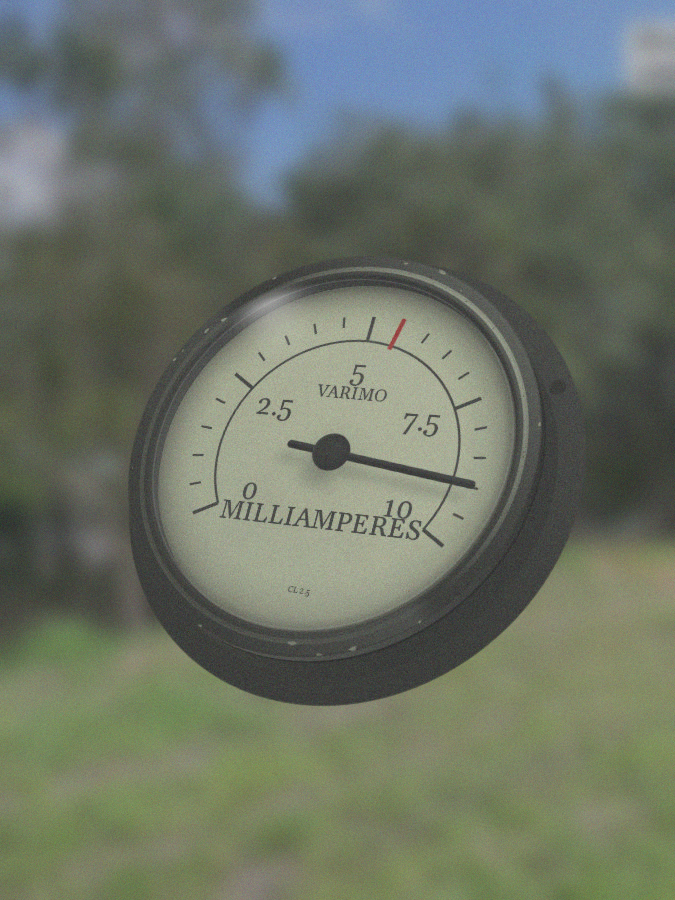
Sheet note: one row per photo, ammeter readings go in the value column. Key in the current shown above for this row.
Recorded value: 9 mA
